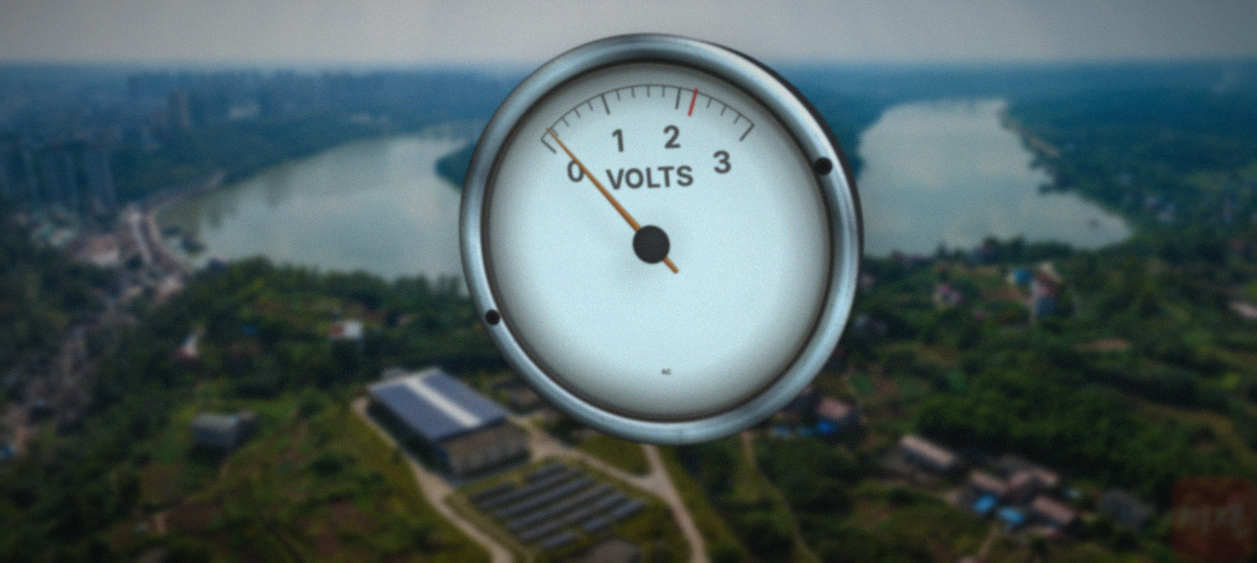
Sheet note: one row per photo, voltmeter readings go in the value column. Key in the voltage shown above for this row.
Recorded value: 0.2 V
